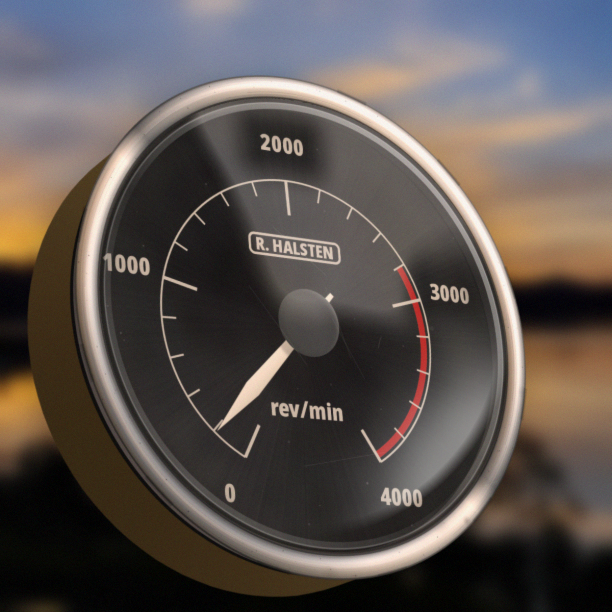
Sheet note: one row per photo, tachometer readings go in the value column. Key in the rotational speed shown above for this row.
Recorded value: 200 rpm
